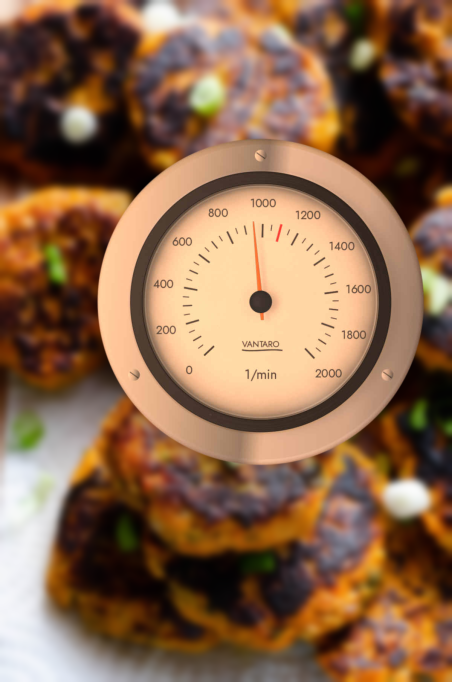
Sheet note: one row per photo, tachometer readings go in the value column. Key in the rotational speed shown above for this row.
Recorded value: 950 rpm
